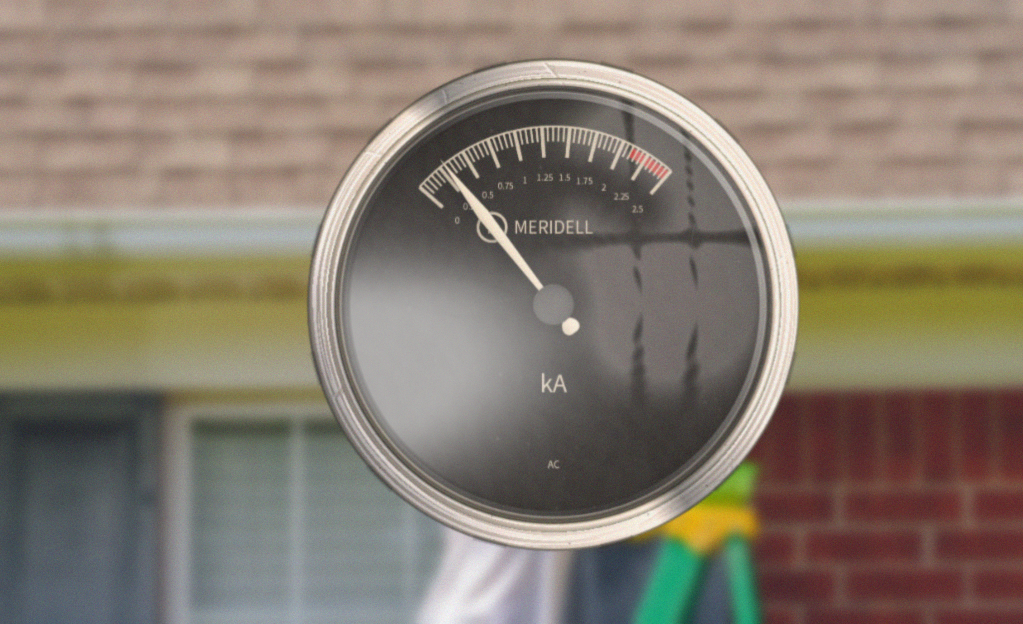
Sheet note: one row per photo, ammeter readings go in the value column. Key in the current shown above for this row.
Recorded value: 0.3 kA
